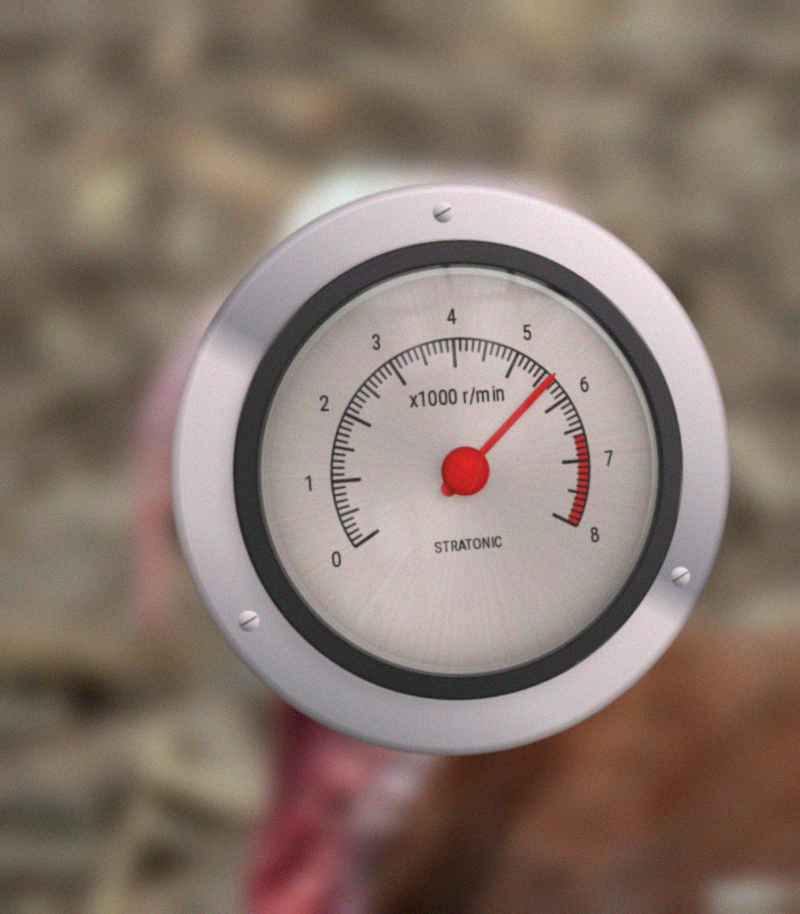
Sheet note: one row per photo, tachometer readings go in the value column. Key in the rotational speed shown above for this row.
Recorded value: 5600 rpm
